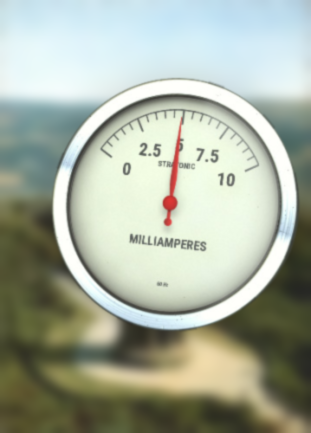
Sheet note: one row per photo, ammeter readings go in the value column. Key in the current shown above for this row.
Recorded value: 5 mA
